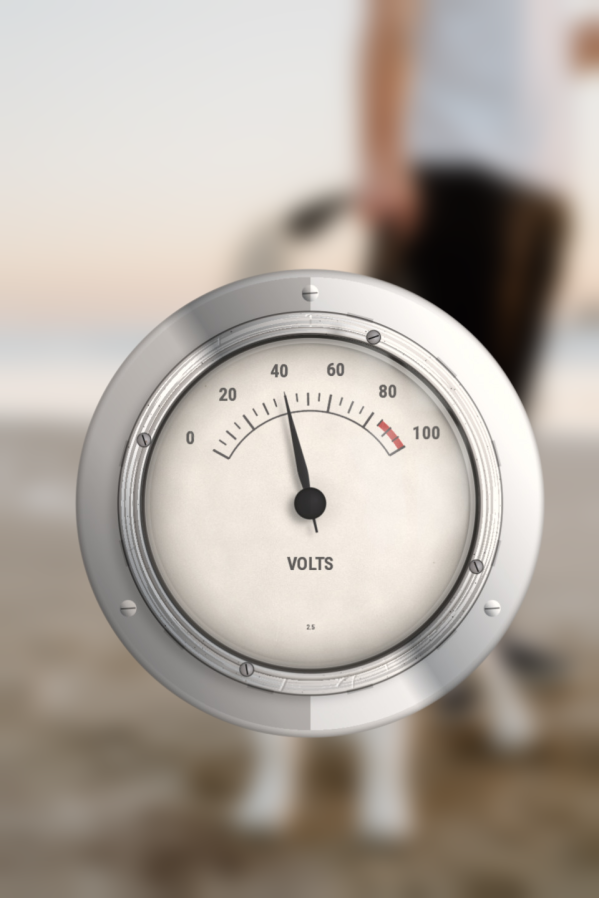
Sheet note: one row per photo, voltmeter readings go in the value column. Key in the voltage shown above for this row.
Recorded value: 40 V
